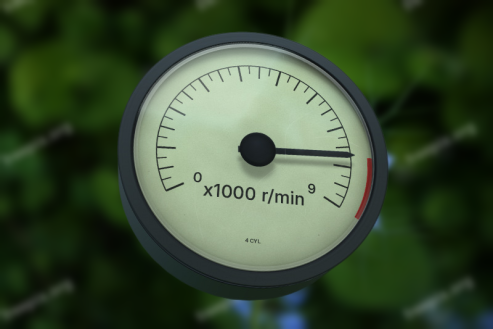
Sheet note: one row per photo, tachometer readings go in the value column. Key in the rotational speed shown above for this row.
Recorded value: 7750 rpm
